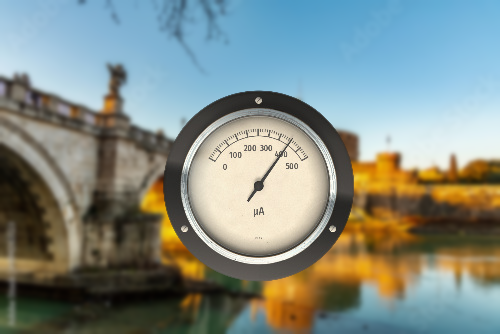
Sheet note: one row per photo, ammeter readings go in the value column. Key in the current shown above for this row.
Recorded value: 400 µA
